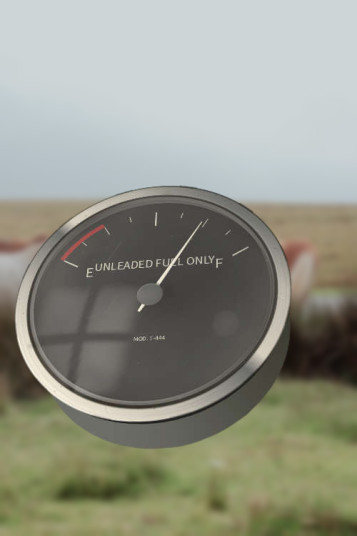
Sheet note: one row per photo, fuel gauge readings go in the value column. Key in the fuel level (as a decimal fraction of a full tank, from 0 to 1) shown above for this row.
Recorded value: 0.75
